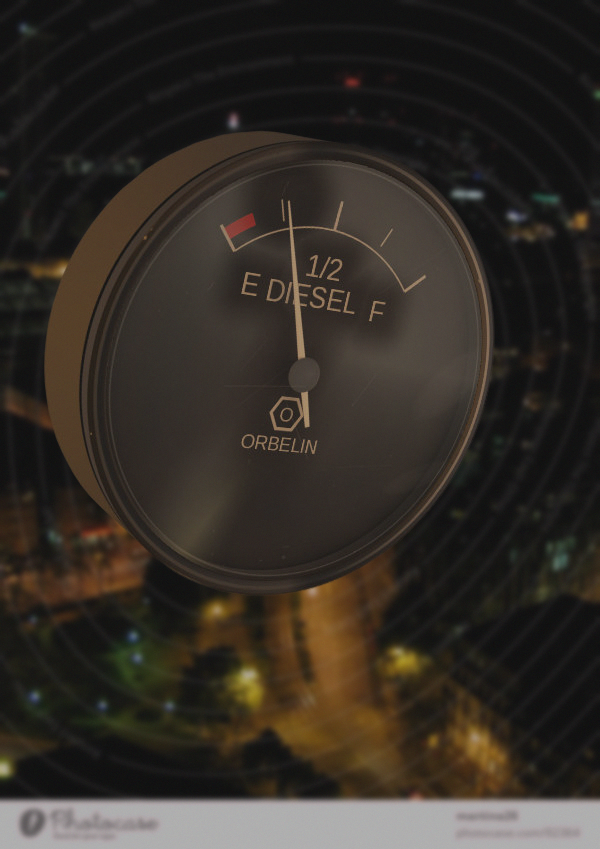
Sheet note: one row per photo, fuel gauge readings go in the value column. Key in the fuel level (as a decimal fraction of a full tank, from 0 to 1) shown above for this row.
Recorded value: 0.25
